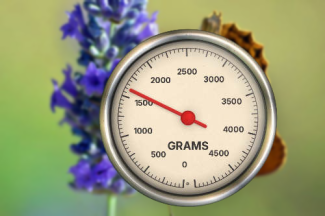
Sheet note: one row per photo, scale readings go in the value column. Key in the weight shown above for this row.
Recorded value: 1600 g
